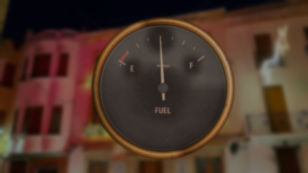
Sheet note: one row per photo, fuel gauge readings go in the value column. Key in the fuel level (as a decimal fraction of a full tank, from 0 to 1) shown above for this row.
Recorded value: 0.5
